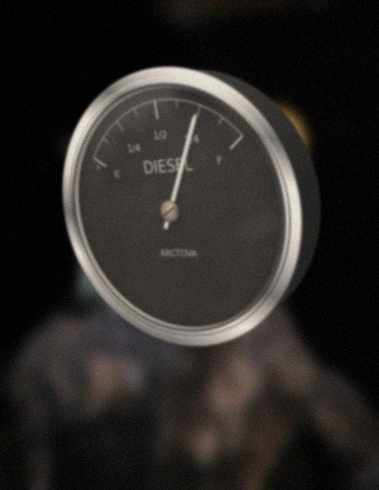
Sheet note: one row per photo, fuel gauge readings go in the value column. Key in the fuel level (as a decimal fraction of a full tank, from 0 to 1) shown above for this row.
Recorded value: 0.75
